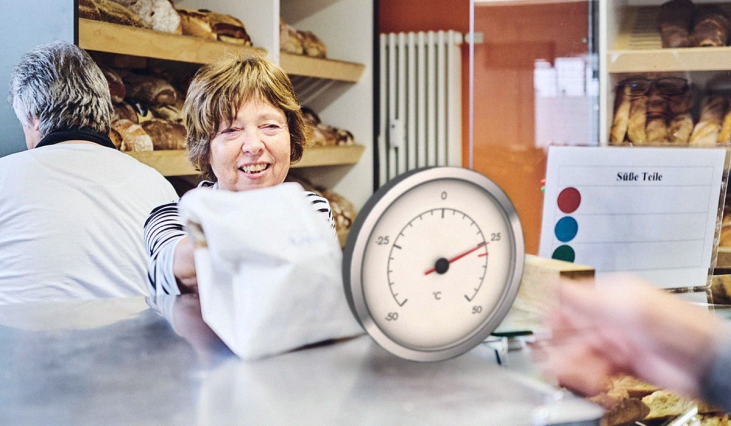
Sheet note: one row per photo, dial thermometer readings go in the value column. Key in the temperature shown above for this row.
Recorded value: 25 °C
